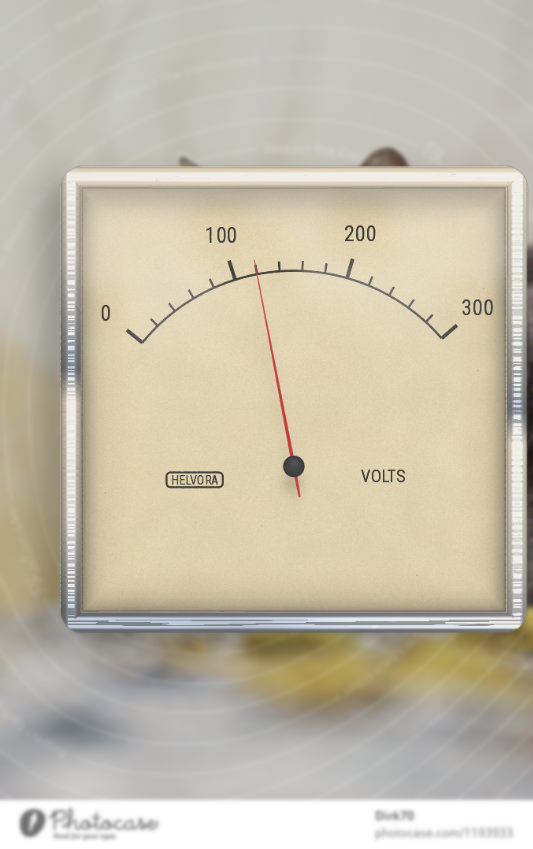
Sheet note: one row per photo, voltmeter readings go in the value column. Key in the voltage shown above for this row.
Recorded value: 120 V
